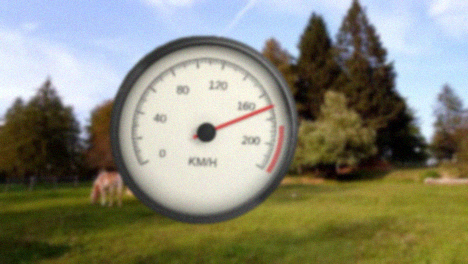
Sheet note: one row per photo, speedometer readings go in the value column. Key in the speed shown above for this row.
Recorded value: 170 km/h
